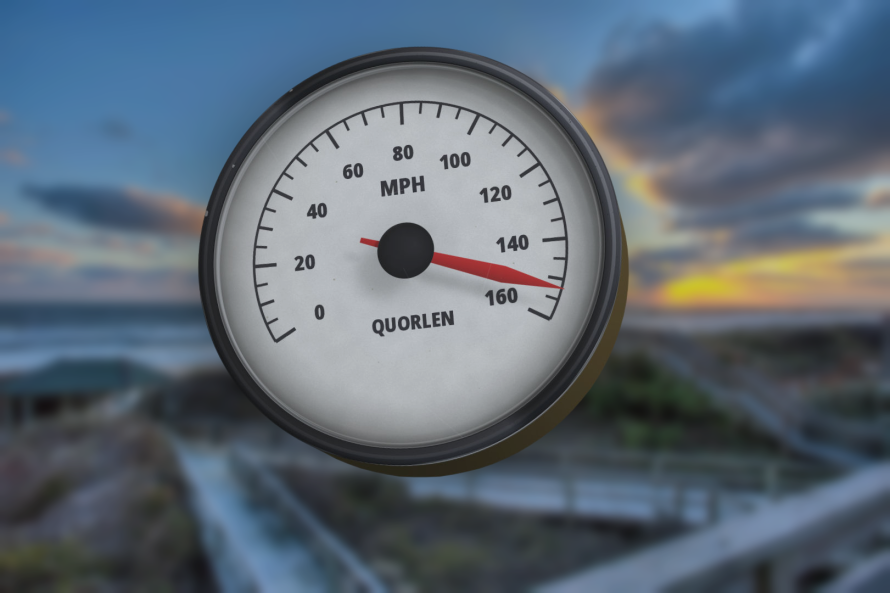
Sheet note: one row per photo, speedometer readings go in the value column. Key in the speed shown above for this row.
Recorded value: 152.5 mph
